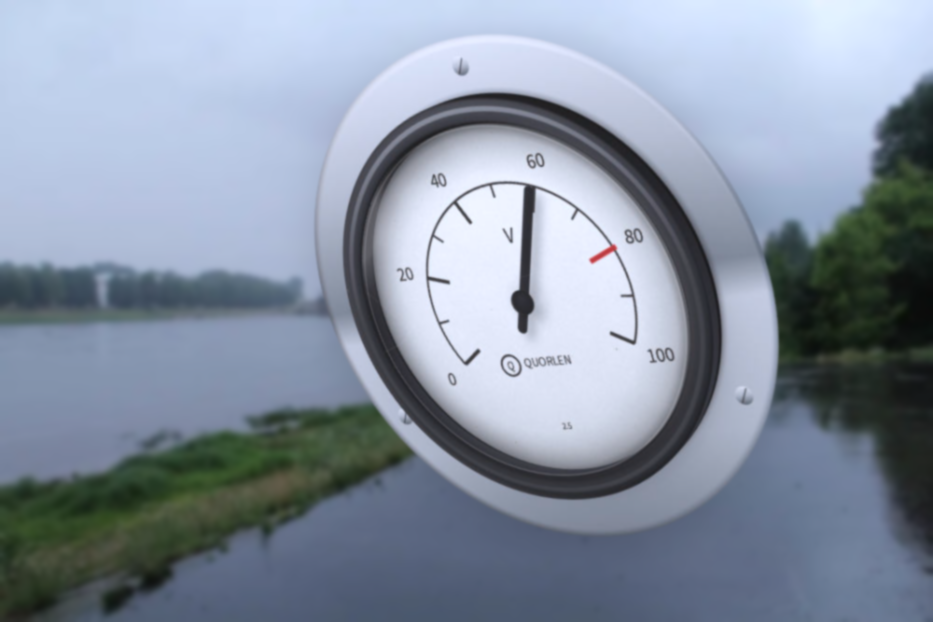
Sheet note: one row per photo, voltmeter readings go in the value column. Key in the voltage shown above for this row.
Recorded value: 60 V
